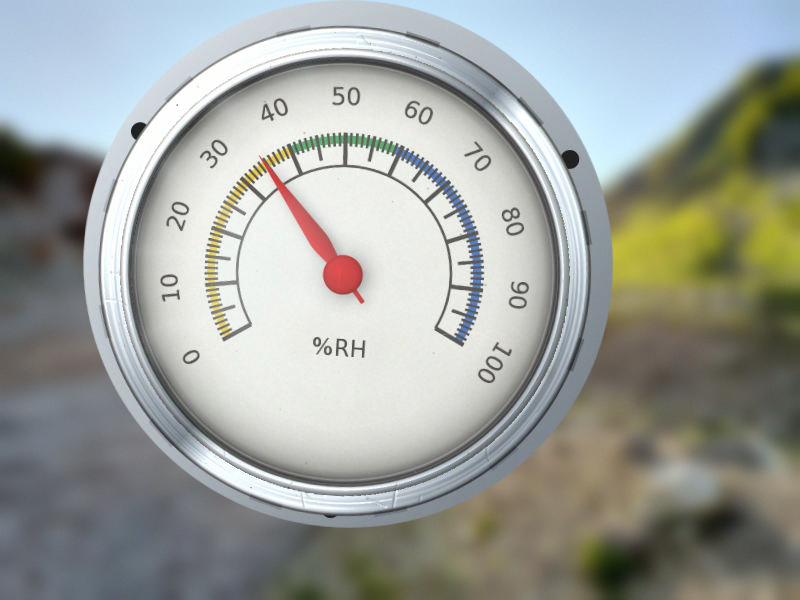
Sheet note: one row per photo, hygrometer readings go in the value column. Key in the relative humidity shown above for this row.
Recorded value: 35 %
